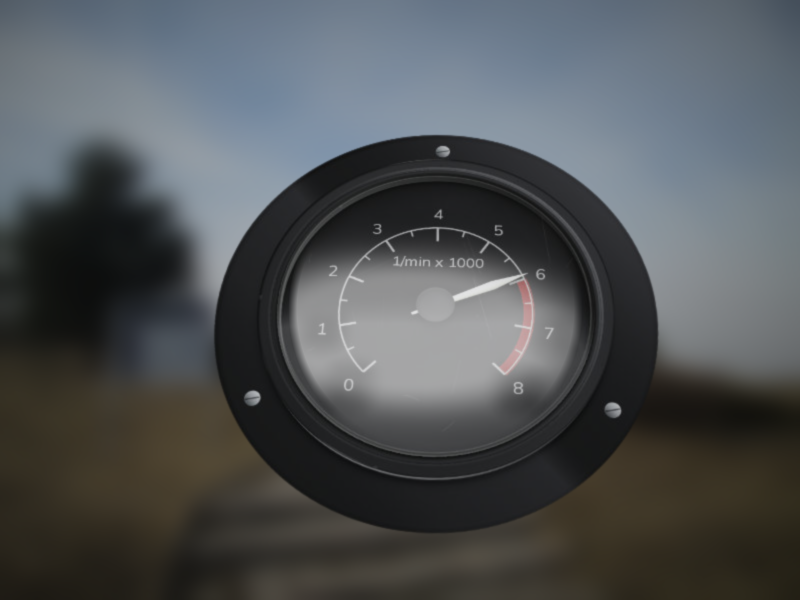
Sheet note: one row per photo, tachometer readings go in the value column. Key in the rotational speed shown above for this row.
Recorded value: 6000 rpm
